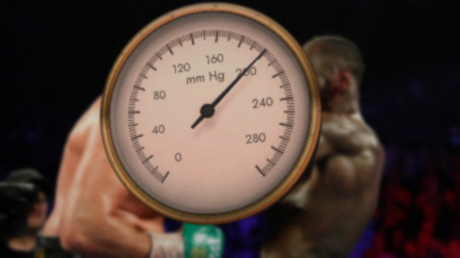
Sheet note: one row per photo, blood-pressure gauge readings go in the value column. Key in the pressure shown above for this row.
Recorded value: 200 mmHg
